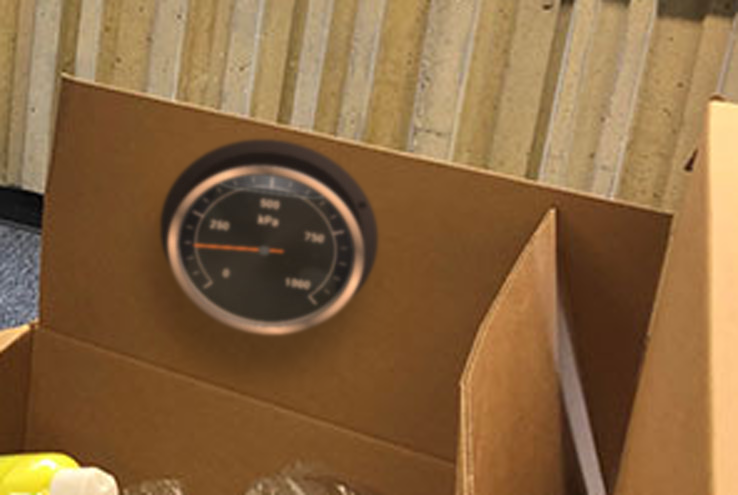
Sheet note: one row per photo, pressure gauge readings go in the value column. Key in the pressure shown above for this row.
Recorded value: 150 kPa
